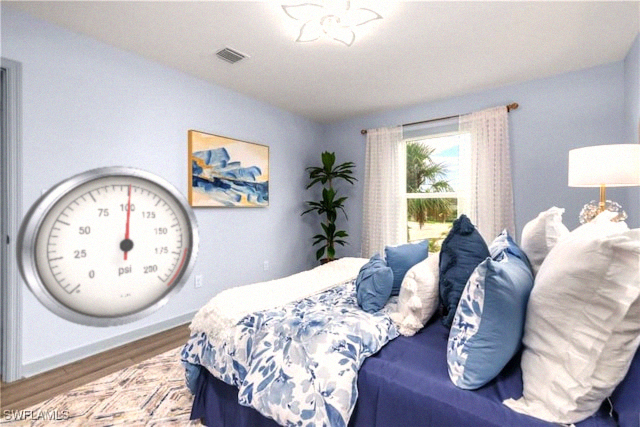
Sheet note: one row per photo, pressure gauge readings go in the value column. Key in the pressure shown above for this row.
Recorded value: 100 psi
